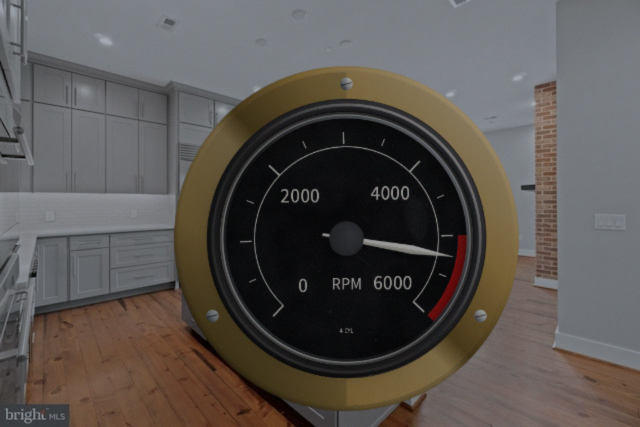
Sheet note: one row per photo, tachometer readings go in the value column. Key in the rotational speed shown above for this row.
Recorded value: 5250 rpm
